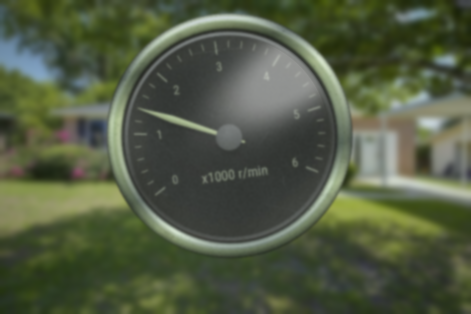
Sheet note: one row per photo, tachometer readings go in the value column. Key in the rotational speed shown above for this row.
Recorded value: 1400 rpm
